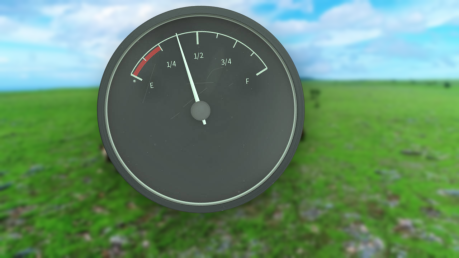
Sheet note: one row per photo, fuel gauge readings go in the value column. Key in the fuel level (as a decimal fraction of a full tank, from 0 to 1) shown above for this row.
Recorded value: 0.375
